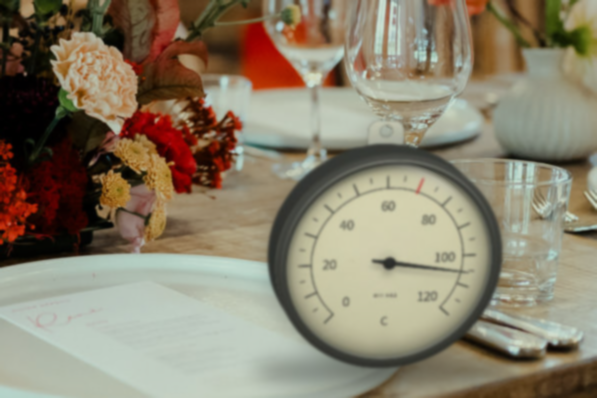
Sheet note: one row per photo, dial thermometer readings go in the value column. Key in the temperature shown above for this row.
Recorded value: 105 °C
